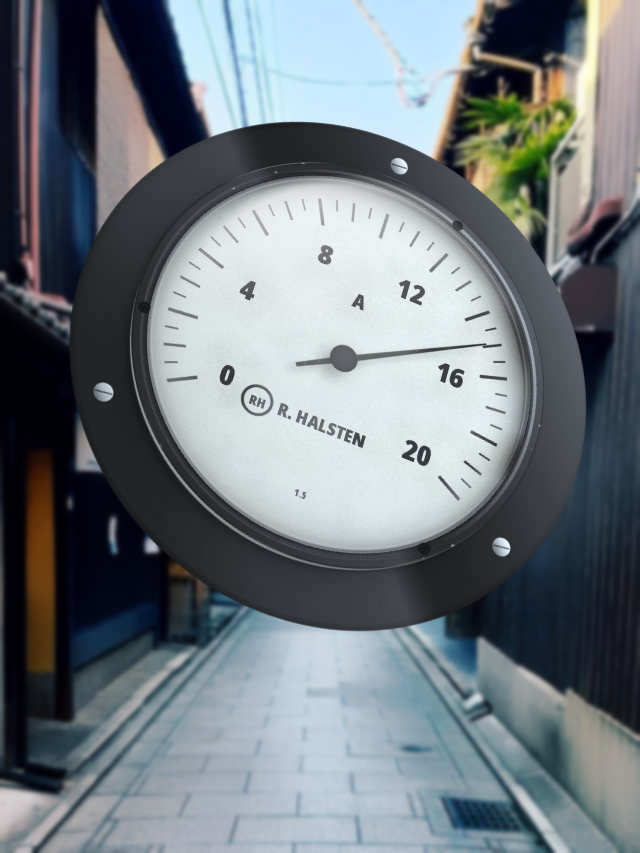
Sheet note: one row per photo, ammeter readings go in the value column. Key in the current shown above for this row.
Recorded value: 15 A
